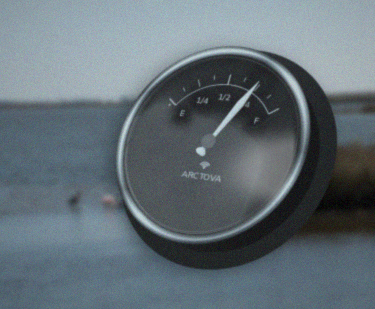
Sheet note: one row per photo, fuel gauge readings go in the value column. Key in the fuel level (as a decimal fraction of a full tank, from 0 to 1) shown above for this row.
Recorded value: 0.75
